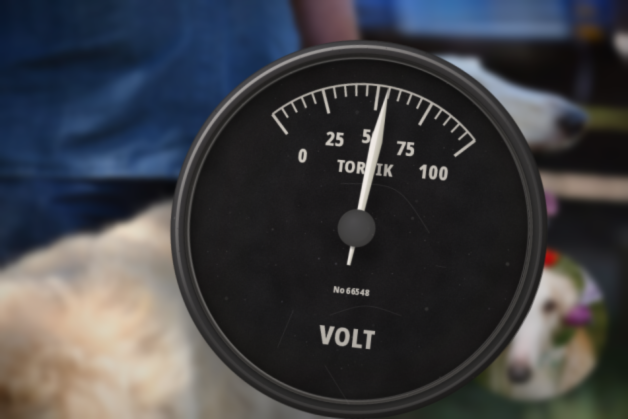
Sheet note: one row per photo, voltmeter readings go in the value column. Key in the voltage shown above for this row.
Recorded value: 55 V
